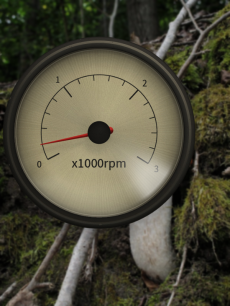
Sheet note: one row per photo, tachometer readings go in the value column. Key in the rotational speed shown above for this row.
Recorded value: 200 rpm
